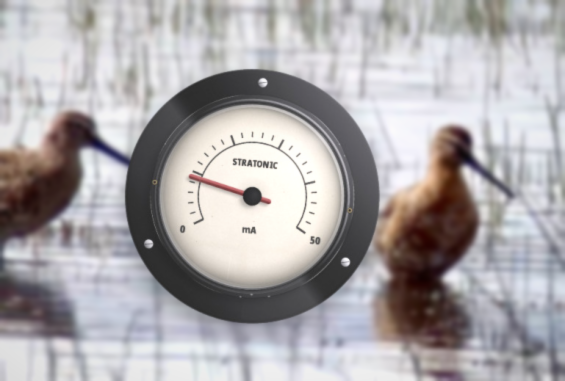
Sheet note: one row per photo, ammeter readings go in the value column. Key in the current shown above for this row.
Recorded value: 9 mA
